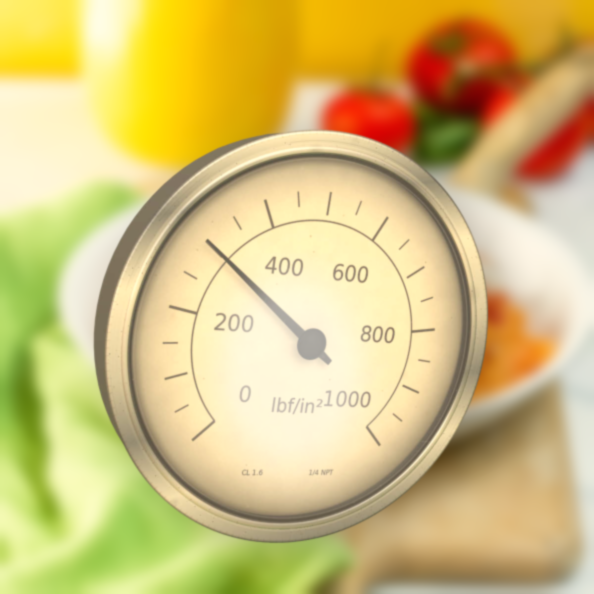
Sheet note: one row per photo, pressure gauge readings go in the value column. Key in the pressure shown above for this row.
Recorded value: 300 psi
